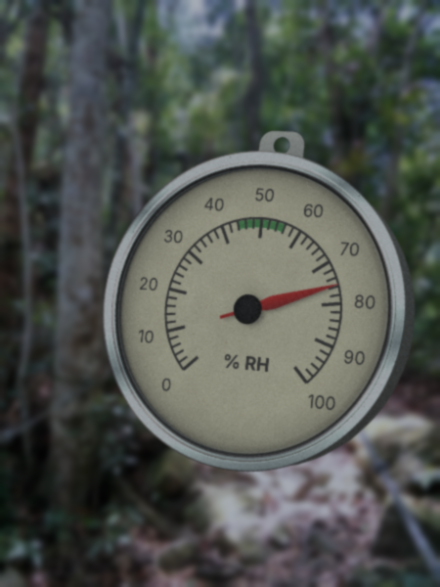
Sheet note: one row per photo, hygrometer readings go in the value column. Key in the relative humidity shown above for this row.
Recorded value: 76 %
